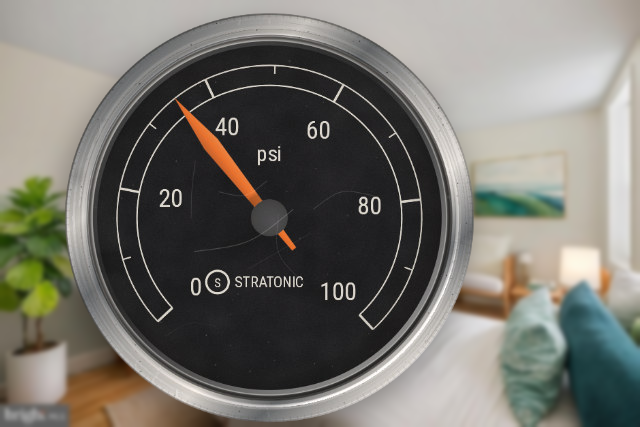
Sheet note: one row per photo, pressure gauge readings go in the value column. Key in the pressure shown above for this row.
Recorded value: 35 psi
